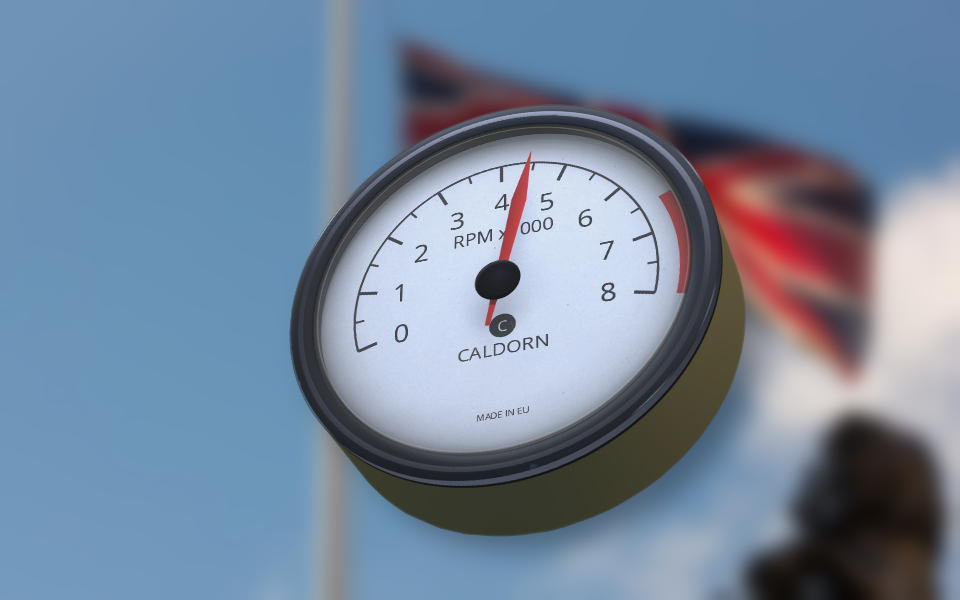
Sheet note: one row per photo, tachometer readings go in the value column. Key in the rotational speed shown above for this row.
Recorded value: 4500 rpm
